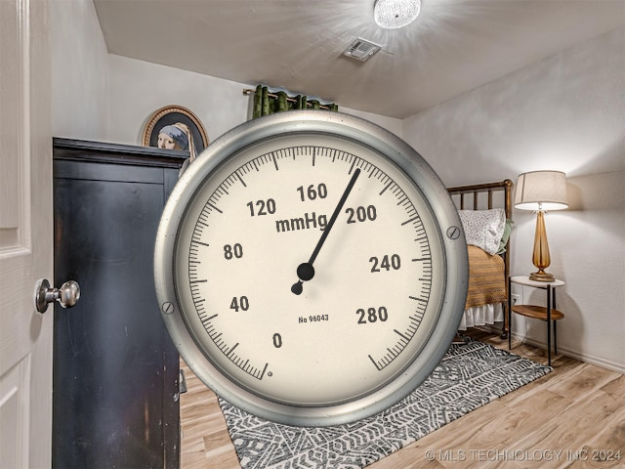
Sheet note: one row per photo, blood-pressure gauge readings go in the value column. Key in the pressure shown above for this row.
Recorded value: 184 mmHg
